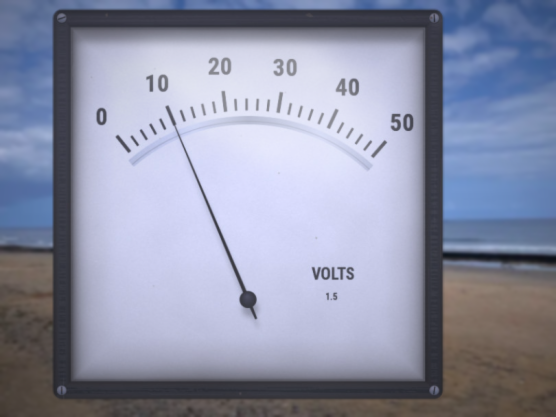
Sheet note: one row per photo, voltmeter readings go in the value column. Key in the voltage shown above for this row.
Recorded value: 10 V
